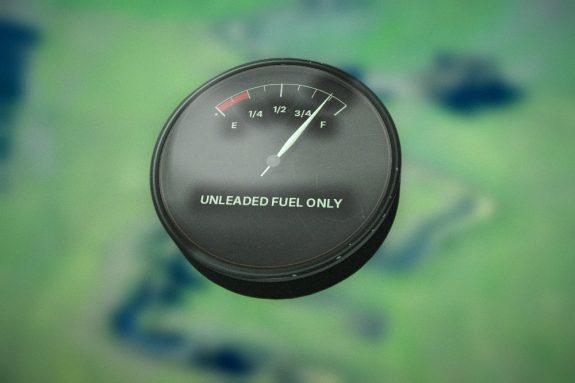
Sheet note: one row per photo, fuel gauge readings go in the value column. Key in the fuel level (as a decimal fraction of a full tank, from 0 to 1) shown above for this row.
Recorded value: 0.875
